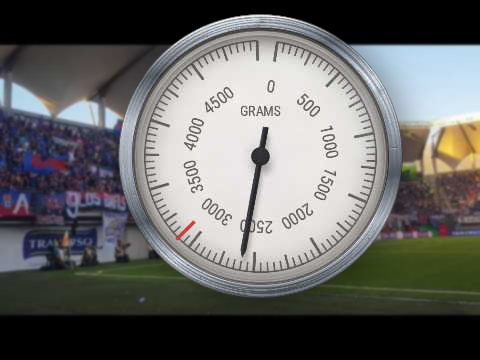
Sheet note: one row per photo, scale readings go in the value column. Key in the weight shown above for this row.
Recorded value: 2600 g
